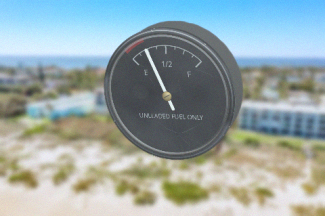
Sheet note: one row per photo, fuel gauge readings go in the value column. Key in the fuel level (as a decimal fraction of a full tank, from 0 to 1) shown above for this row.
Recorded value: 0.25
